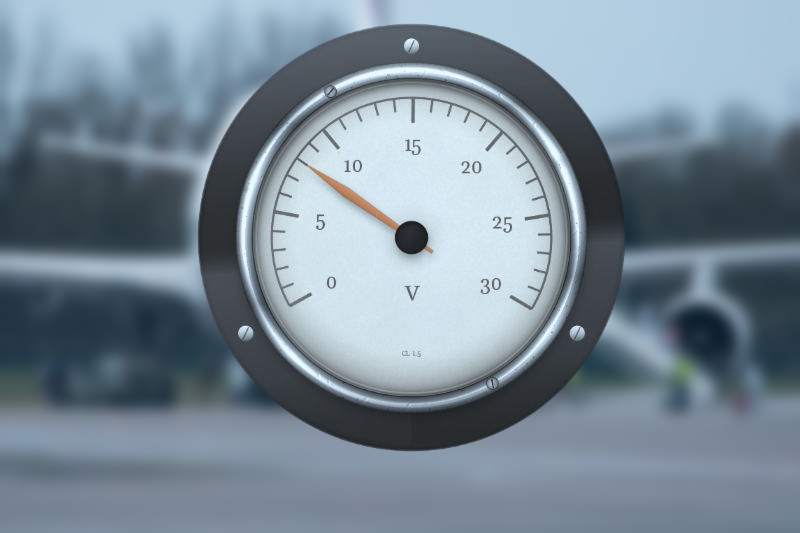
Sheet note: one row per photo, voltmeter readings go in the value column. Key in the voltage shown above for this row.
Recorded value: 8 V
